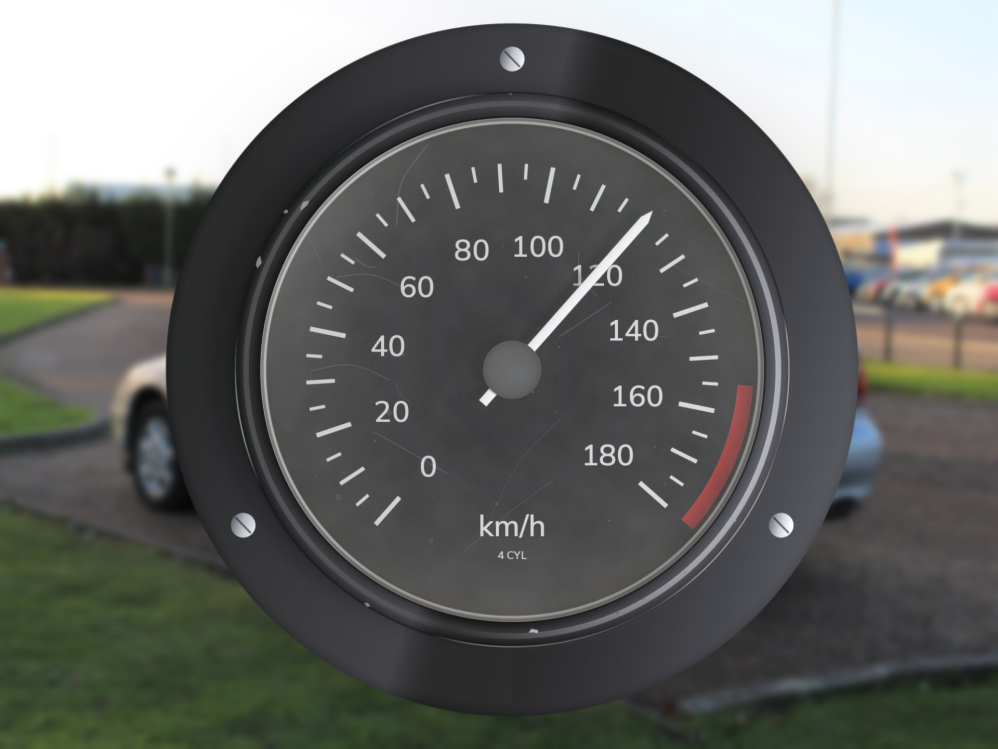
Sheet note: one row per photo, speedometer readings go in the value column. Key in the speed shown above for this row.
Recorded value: 120 km/h
